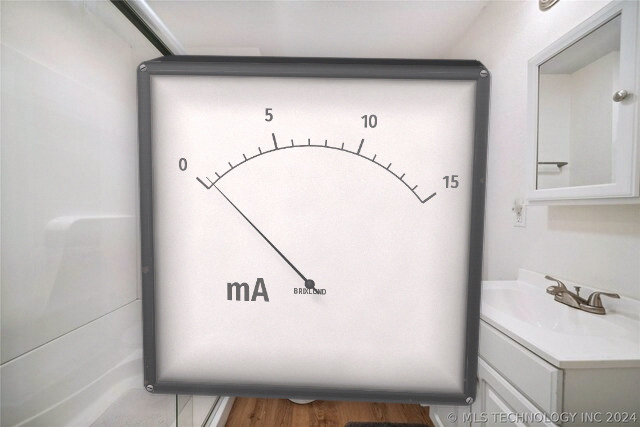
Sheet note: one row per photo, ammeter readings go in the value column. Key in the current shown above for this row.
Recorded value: 0.5 mA
